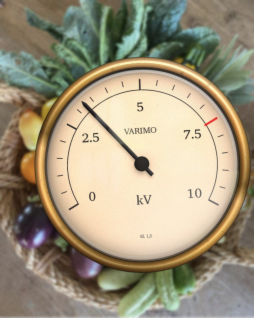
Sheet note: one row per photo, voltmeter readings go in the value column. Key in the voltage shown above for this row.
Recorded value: 3.25 kV
